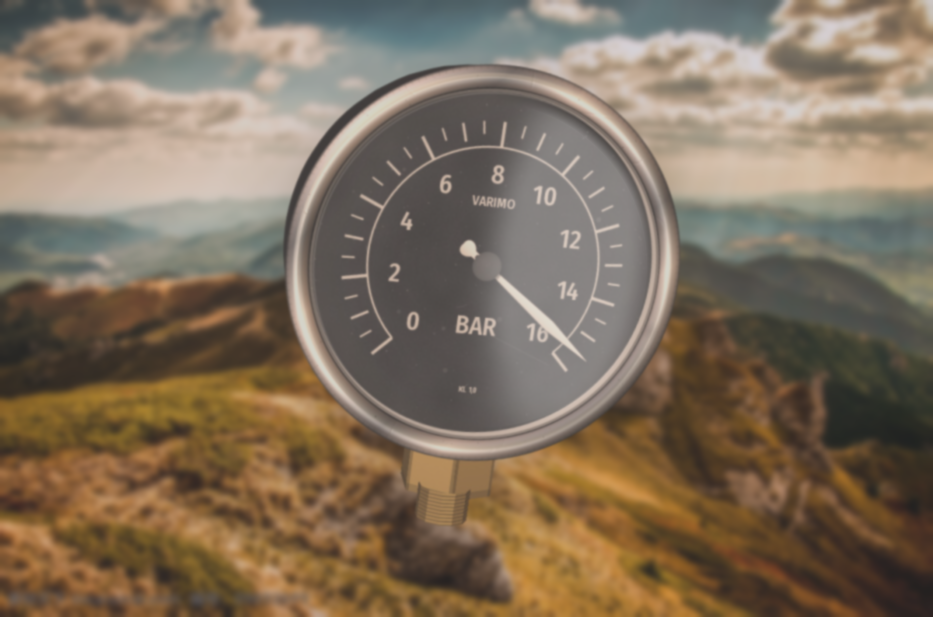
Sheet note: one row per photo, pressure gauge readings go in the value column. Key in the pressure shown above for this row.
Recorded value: 15.5 bar
